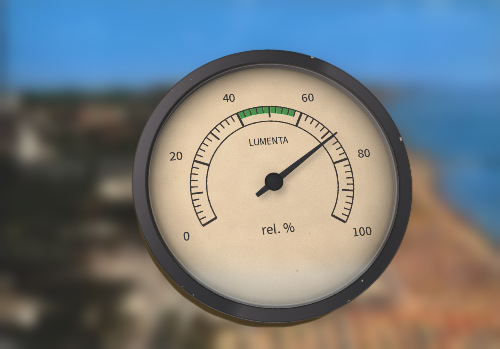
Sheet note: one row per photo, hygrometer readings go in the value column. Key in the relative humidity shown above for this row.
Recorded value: 72 %
